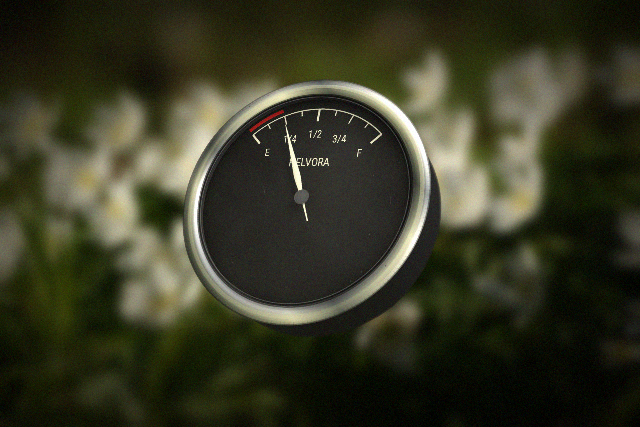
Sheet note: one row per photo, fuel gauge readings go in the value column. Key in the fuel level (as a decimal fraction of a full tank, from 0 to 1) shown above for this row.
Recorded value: 0.25
